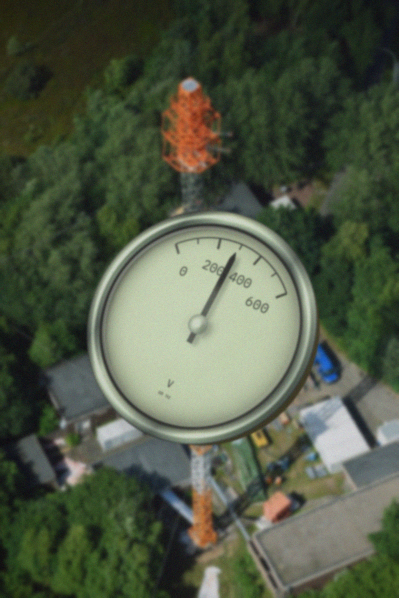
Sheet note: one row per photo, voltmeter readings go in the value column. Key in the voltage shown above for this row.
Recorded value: 300 V
